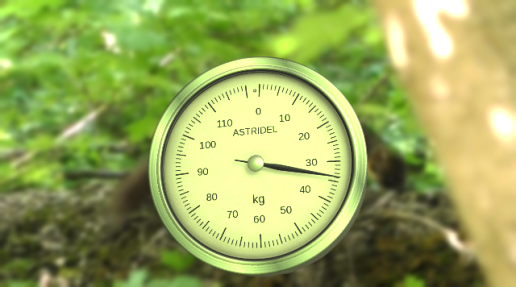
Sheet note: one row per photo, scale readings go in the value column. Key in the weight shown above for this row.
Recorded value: 34 kg
